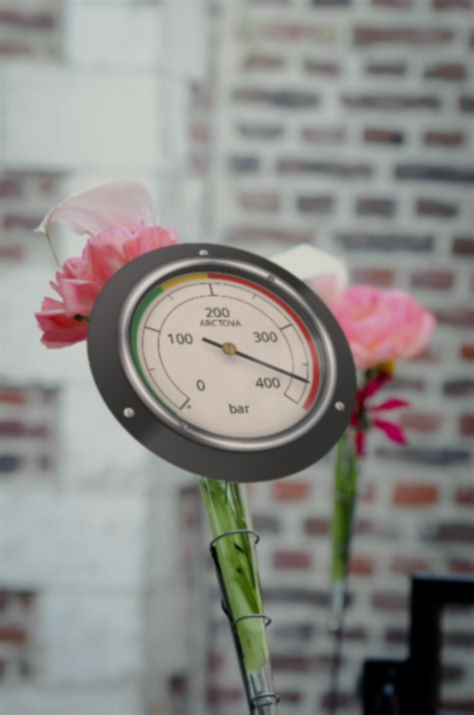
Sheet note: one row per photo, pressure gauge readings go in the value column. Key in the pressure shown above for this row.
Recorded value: 375 bar
